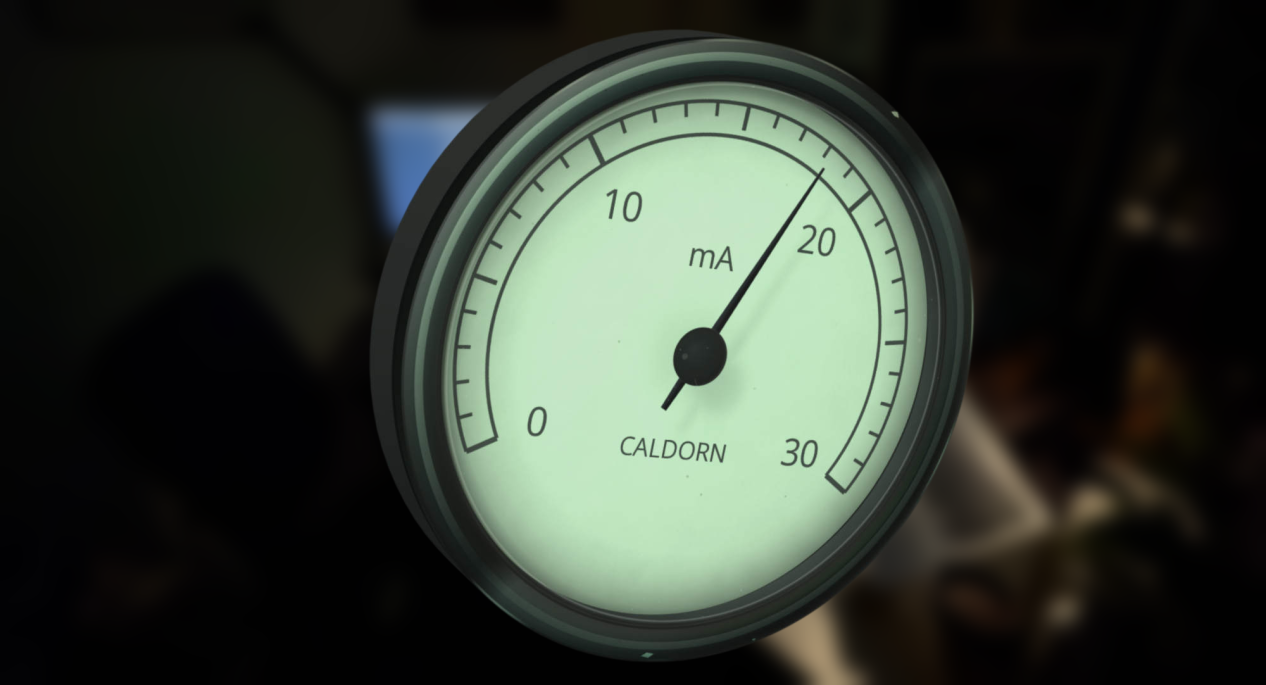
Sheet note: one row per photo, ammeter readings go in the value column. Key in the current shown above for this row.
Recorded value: 18 mA
